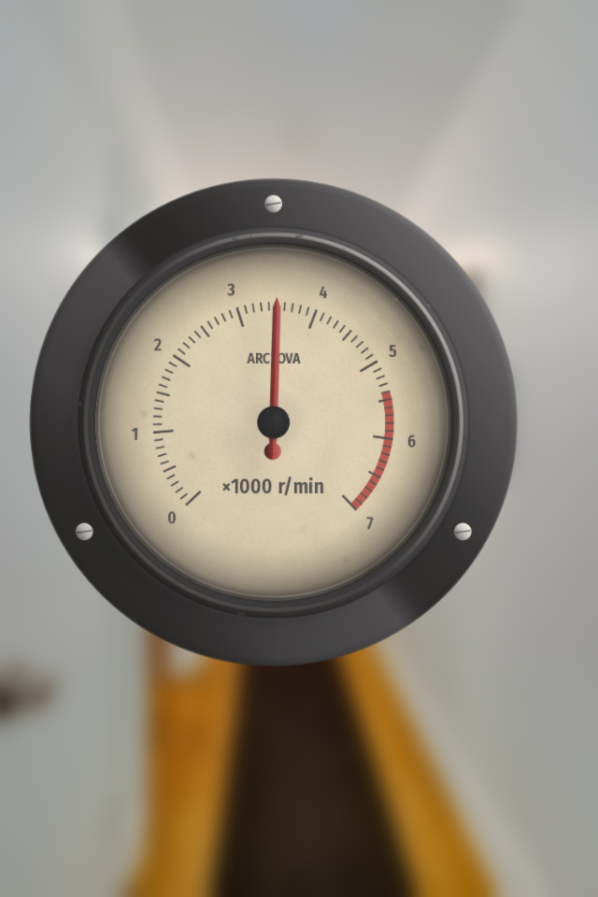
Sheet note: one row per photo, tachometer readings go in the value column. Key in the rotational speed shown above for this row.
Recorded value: 3500 rpm
